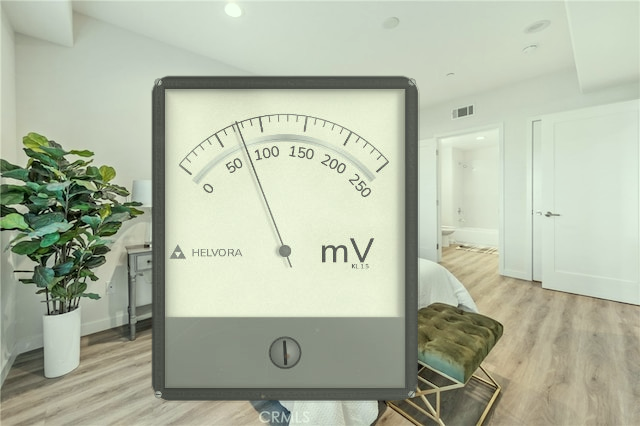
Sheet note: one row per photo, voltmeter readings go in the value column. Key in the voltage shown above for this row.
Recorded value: 75 mV
